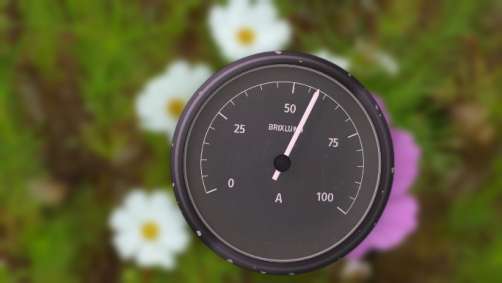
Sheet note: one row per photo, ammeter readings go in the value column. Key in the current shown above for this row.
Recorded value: 57.5 A
